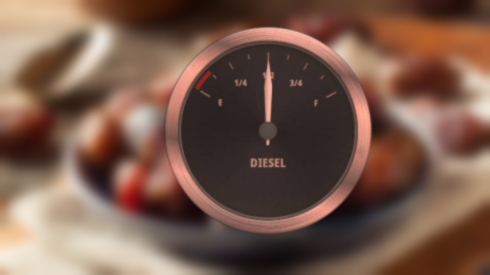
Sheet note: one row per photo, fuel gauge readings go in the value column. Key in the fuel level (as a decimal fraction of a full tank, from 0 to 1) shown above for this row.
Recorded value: 0.5
